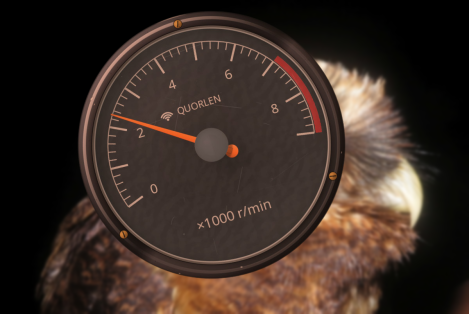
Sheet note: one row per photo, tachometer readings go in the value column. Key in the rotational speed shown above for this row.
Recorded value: 2300 rpm
